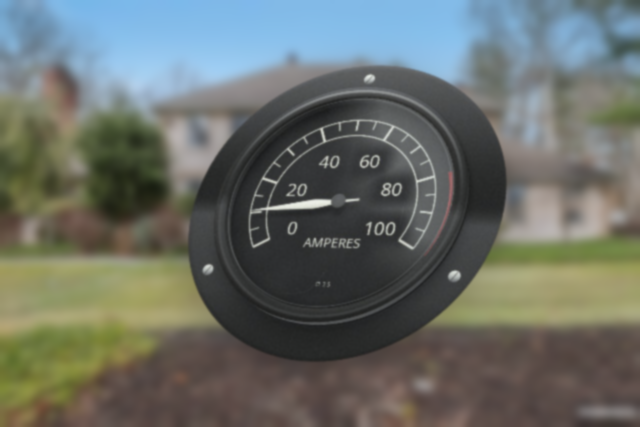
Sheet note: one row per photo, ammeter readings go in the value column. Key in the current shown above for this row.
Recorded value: 10 A
